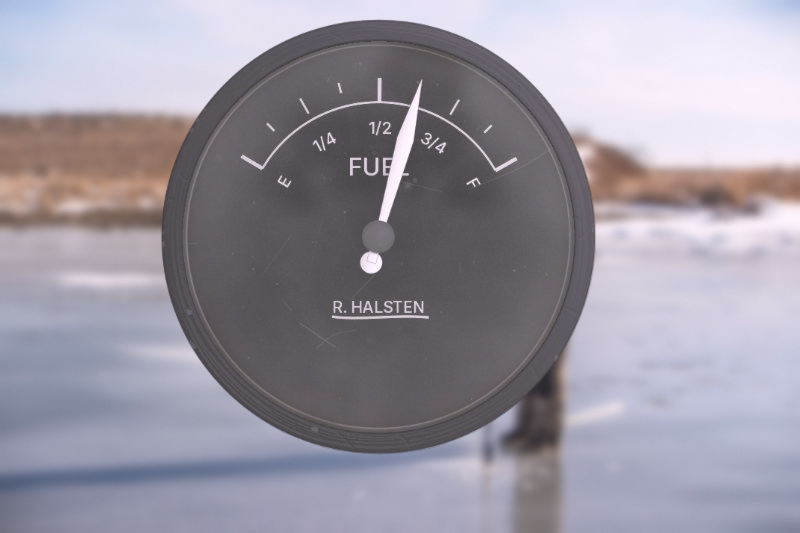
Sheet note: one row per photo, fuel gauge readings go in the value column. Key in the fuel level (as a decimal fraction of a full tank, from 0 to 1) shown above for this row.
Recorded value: 0.625
